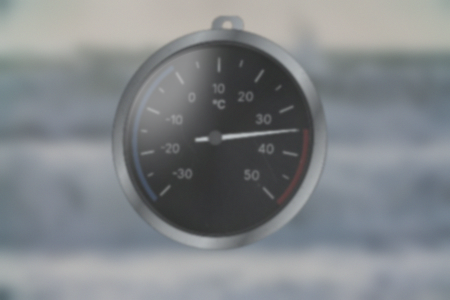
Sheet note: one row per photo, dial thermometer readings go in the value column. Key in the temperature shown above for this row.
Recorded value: 35 °C
